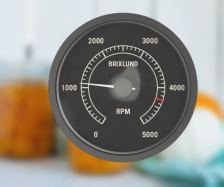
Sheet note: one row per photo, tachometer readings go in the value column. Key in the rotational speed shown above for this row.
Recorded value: 1100 rpm
